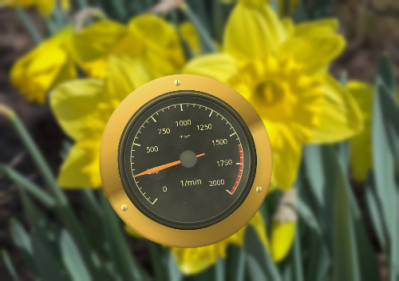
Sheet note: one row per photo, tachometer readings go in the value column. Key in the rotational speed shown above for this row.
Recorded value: 250 rpm
